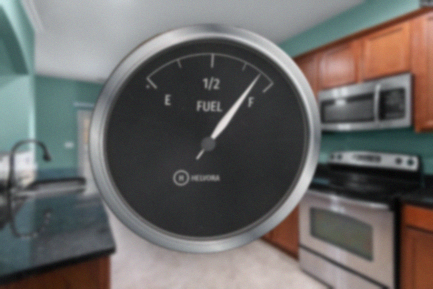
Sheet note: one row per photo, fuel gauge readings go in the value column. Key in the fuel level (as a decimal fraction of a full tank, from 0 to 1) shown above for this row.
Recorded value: 0.875
